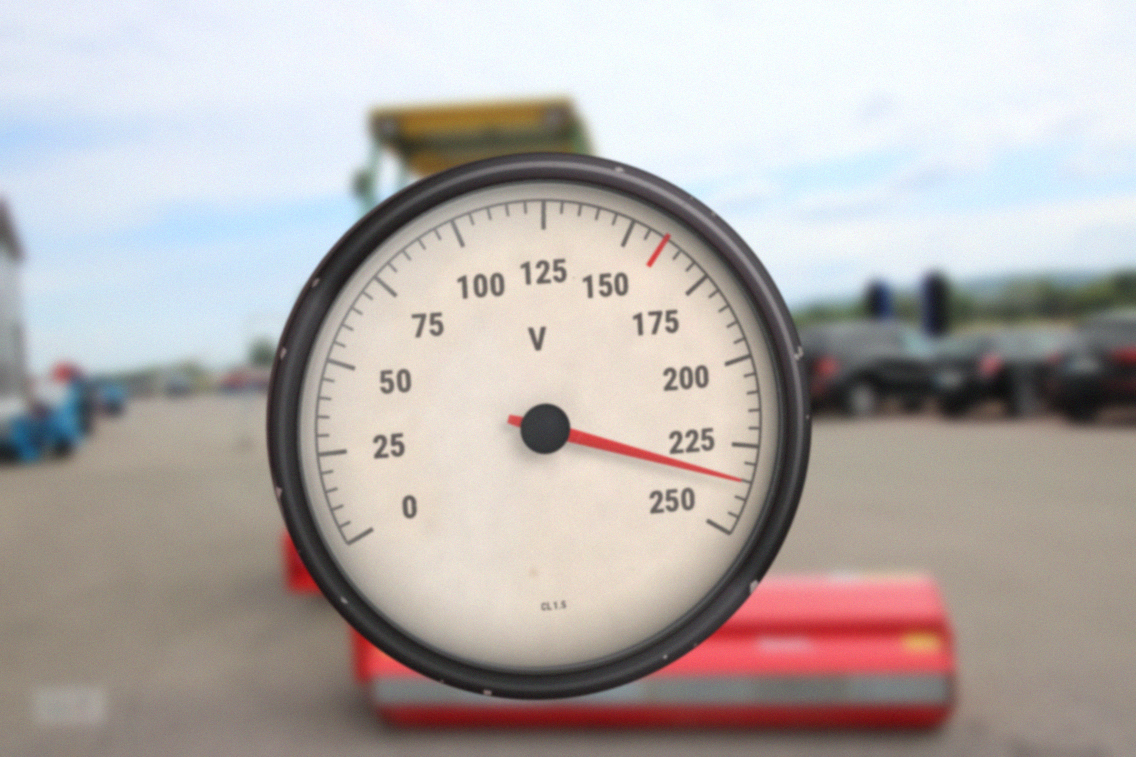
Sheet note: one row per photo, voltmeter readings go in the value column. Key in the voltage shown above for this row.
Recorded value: 235 V
